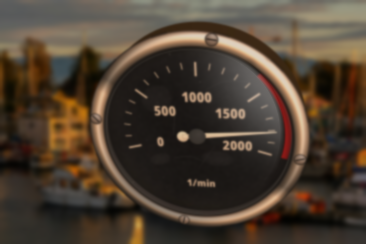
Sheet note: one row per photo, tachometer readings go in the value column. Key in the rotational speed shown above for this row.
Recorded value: 1800 rpm
